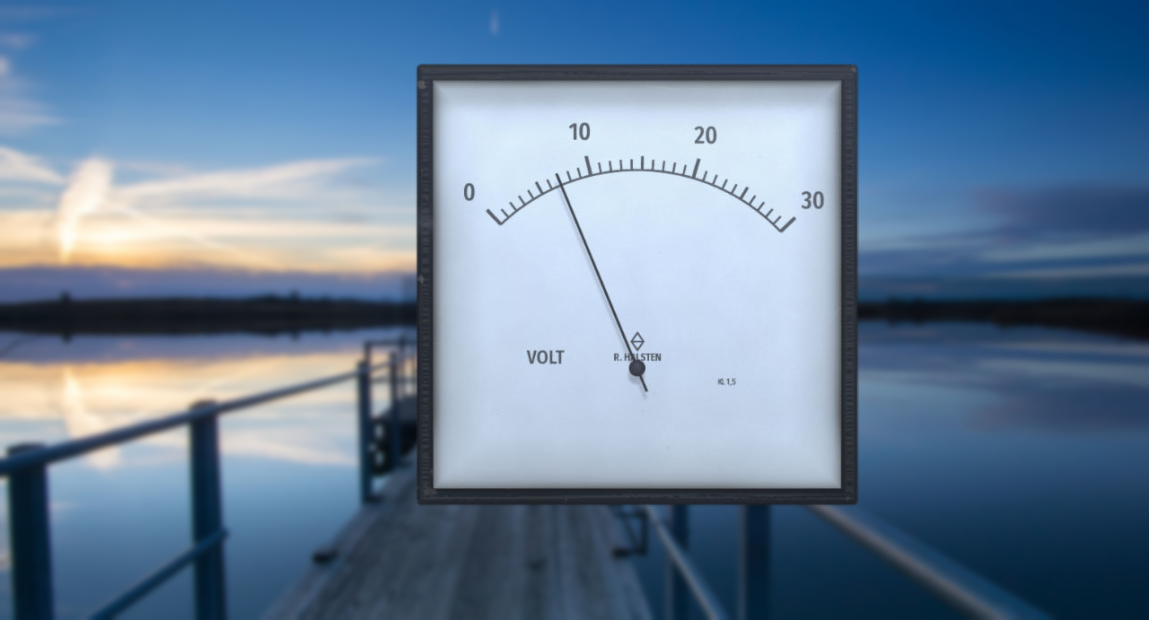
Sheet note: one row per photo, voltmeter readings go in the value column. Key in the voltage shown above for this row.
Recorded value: 7 V
